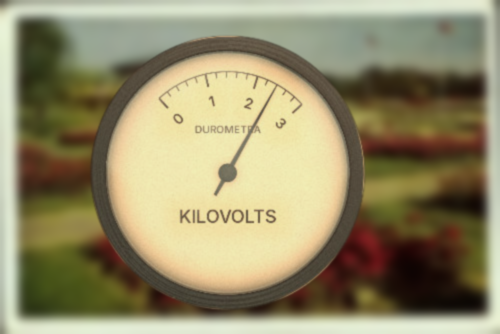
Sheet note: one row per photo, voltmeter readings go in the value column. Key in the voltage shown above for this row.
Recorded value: 2.4 kV
